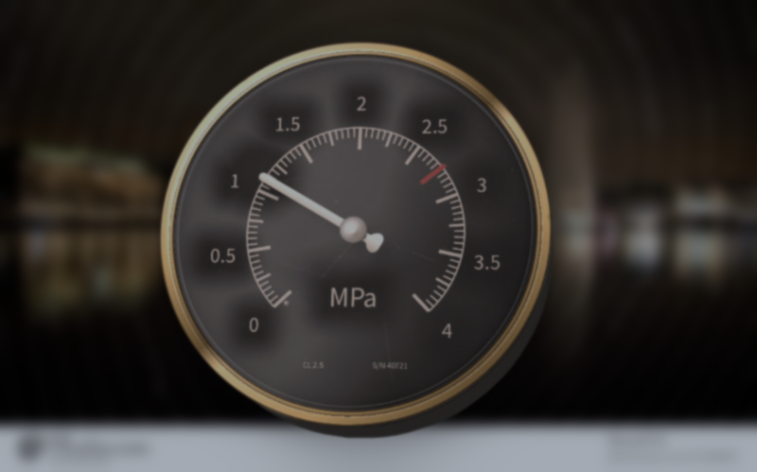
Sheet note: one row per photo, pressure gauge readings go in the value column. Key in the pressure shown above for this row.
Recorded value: 1.1 MPa
